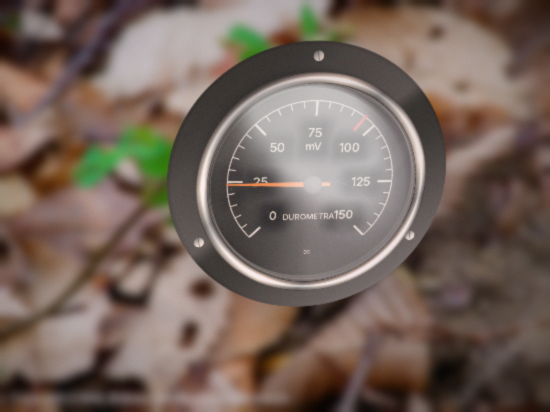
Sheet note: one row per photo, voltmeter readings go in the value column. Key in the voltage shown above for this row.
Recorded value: 25 mV
